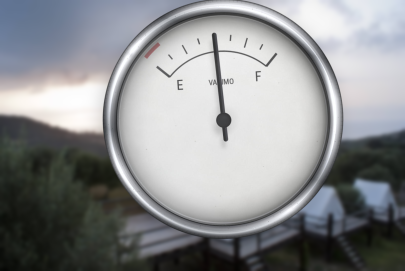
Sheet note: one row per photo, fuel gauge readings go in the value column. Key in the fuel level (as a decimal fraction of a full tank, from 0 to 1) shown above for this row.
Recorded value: 0.5
